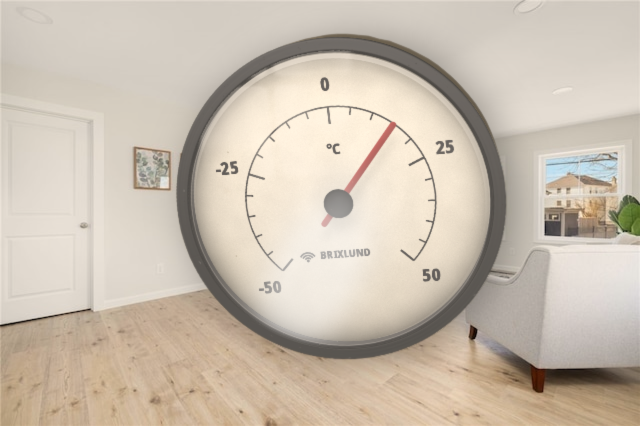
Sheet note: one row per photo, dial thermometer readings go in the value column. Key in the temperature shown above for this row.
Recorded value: 15 °C
